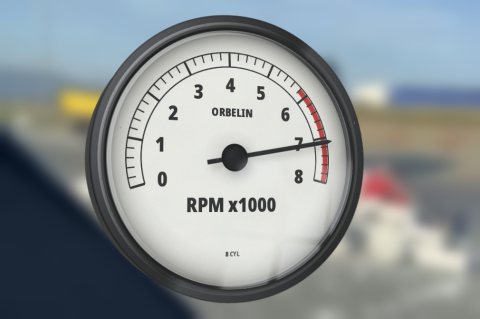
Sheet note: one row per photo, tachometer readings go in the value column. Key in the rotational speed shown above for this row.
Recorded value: 7100 rpm
